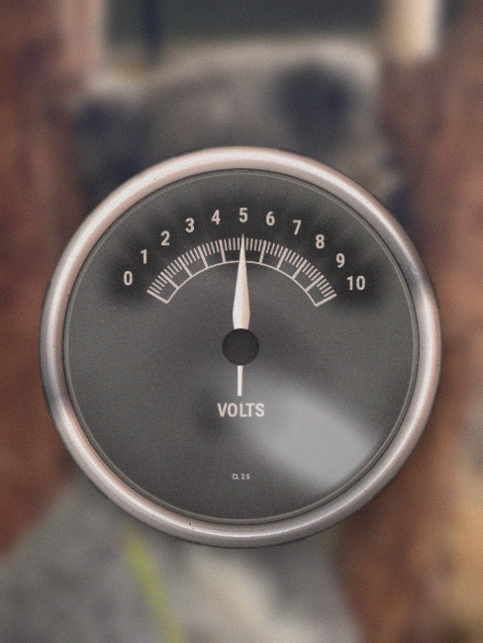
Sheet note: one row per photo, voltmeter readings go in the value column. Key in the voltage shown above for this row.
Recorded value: 5 V
